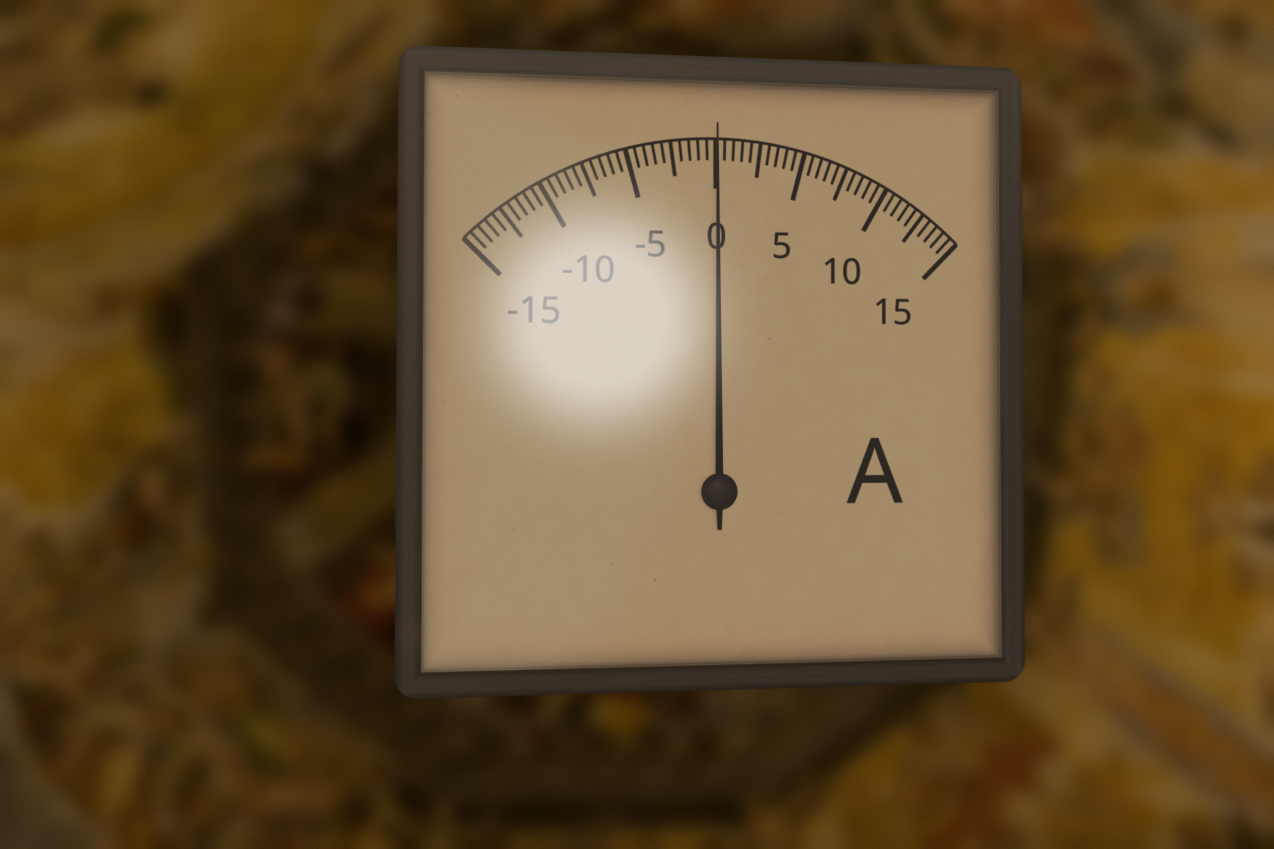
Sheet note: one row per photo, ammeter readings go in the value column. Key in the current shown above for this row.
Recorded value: 0 A
